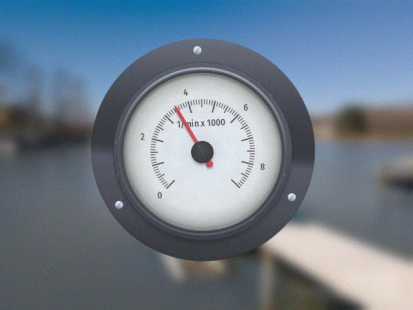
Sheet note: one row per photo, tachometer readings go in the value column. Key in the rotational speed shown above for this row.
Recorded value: 3500 rpm
